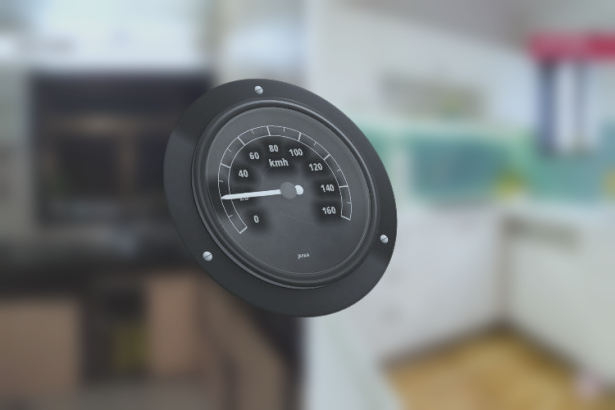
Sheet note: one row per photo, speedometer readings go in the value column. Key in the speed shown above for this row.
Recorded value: 20 km/h
